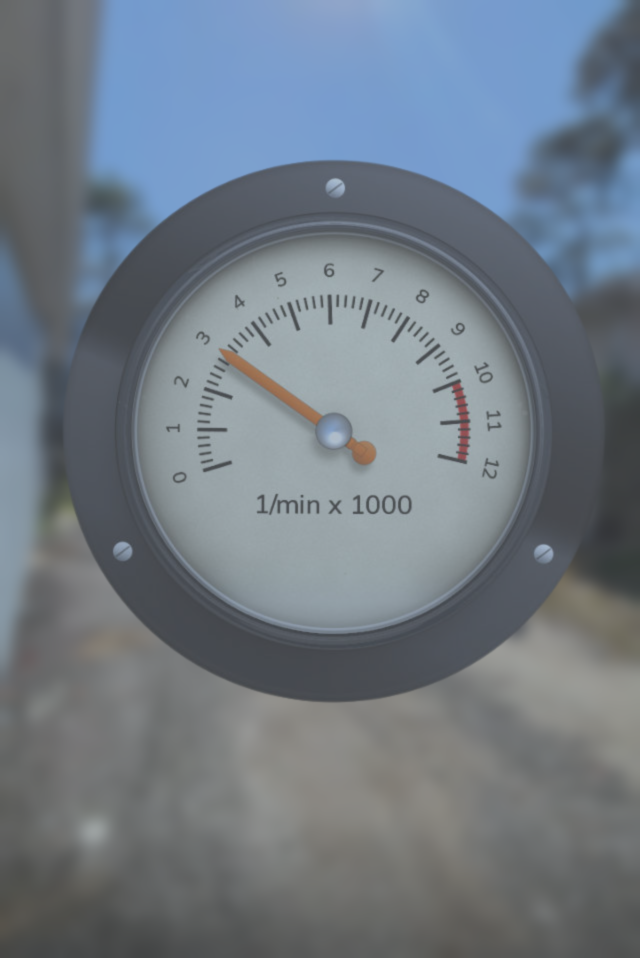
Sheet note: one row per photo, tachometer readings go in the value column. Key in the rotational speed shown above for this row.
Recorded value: 3000 rpm
